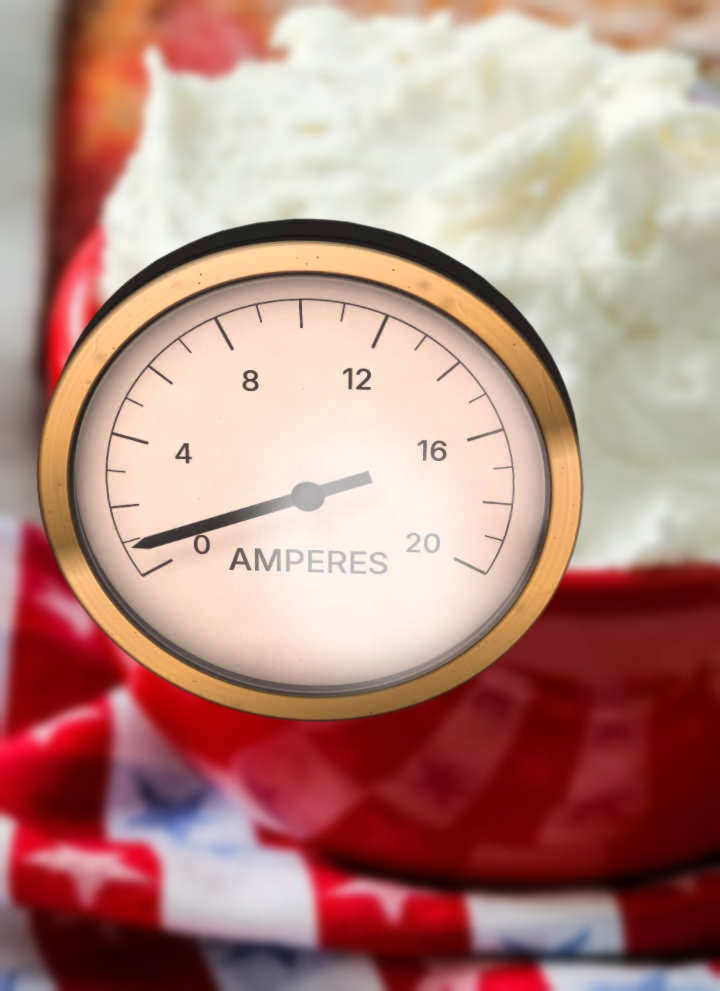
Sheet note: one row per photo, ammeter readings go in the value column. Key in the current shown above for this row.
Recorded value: 1 A
